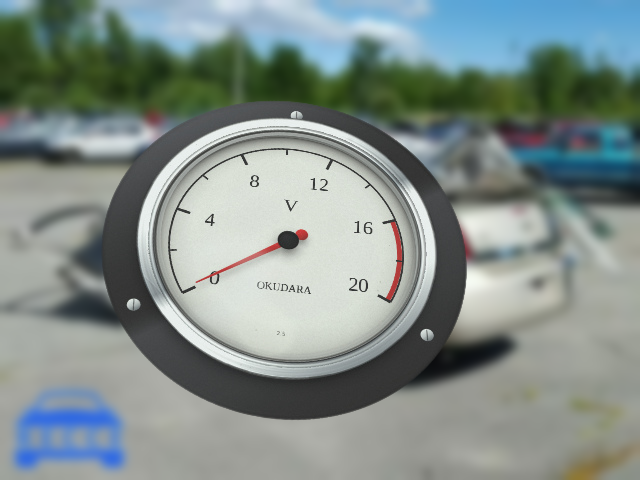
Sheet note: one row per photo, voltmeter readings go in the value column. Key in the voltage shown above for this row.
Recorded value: 0 V
